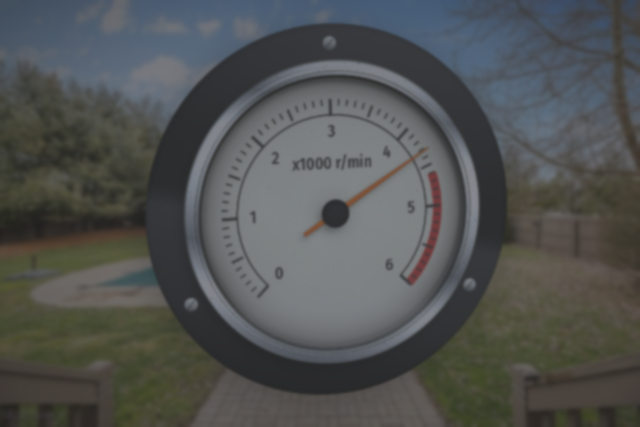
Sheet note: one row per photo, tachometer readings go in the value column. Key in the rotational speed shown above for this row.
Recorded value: 4300 rpm
